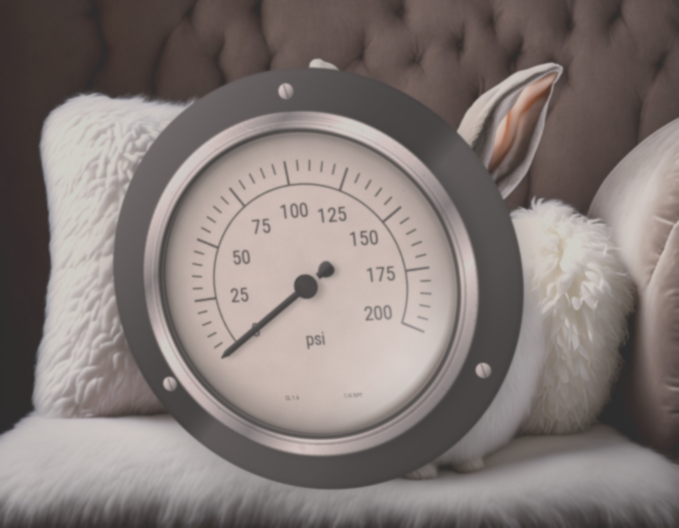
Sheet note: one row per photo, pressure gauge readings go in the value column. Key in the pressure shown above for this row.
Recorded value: 0 psi
